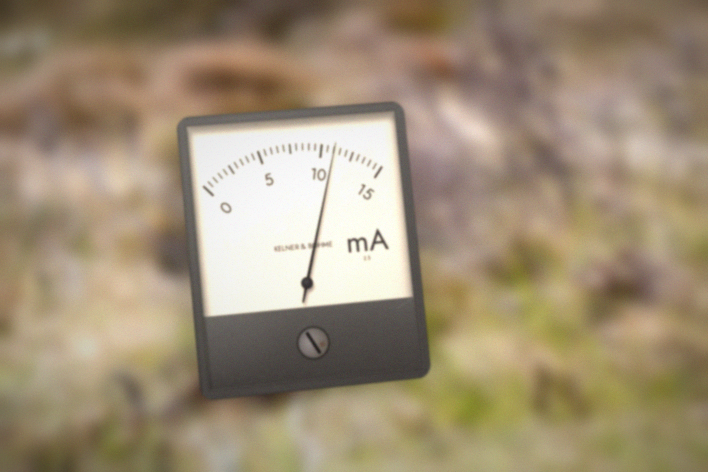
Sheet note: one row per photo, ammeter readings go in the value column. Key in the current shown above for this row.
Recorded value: 11 mA
